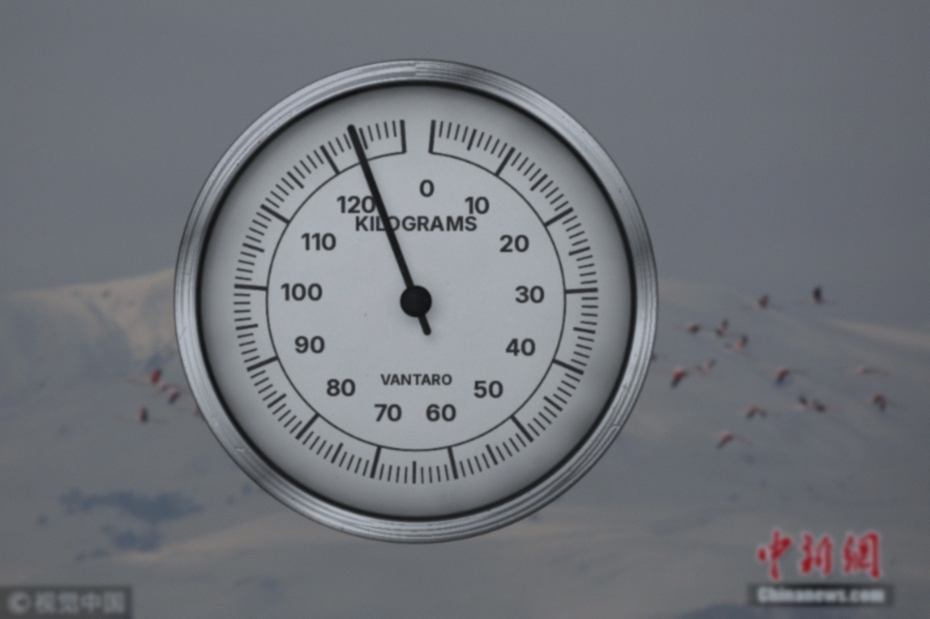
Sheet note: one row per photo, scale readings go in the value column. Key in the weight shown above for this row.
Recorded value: 124 kg
